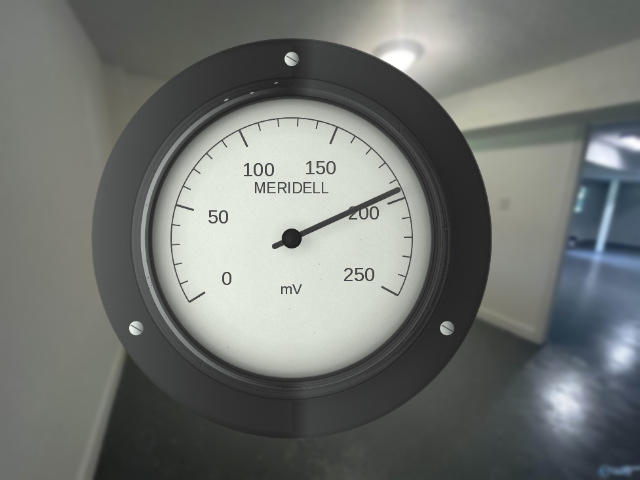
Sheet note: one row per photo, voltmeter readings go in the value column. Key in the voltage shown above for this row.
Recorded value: 195 mV
